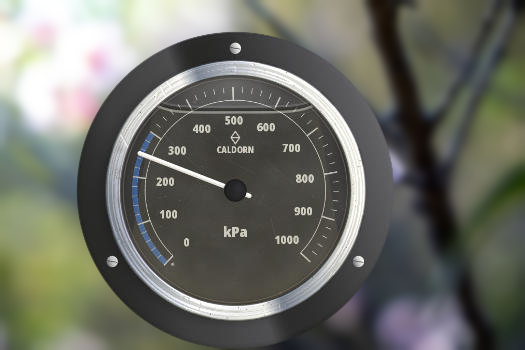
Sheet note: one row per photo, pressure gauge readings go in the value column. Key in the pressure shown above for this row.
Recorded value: 250 kPa
